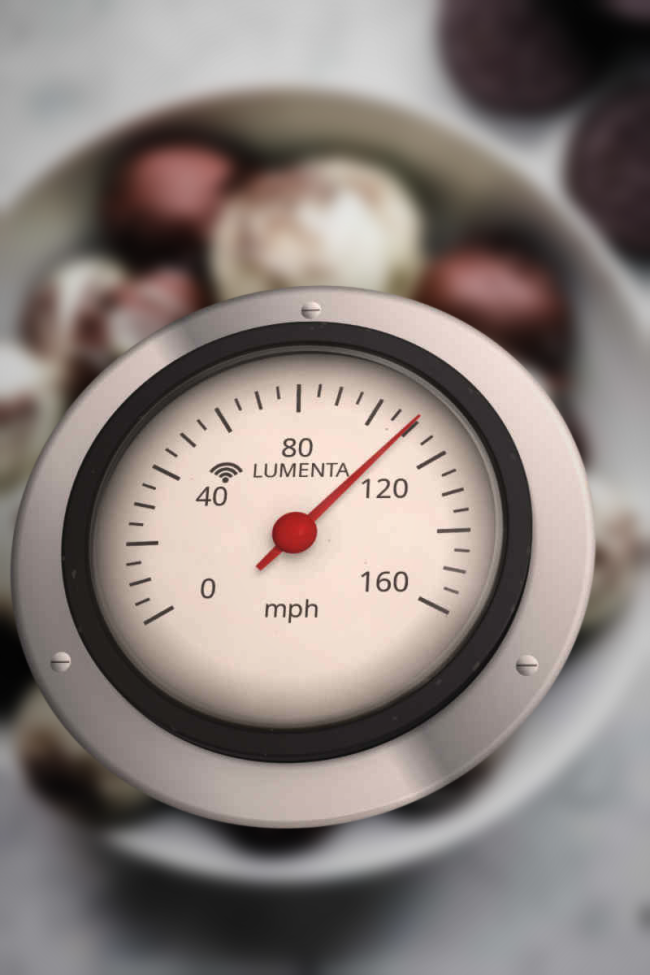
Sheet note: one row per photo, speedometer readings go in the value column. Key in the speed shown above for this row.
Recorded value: 110 mph
